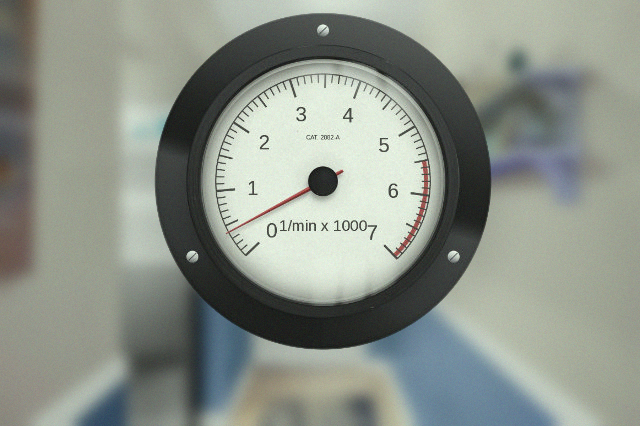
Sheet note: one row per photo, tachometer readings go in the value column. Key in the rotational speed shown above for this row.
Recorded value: 400 rpm
